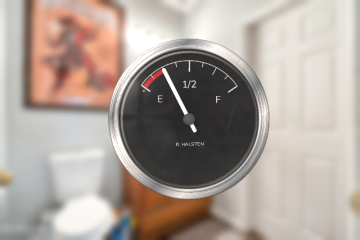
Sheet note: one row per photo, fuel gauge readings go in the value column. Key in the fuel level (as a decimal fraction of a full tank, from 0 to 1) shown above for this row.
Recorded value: 0.25
